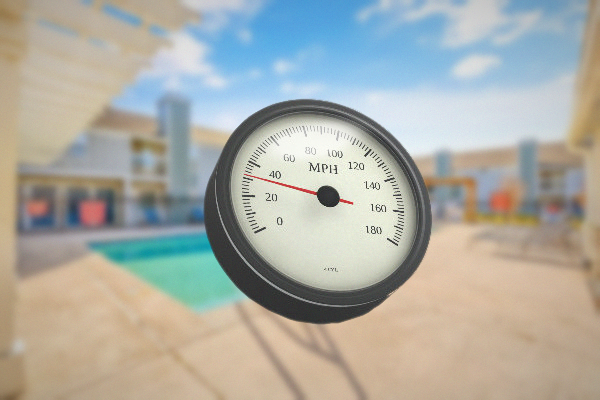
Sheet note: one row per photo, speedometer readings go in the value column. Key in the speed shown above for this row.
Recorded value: 30 mph
